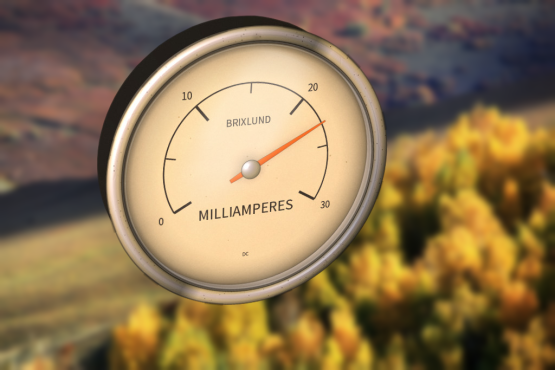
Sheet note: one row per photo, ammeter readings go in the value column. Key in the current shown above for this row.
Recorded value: 22.5 mA
